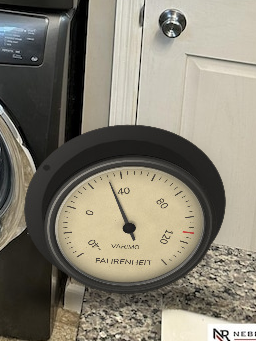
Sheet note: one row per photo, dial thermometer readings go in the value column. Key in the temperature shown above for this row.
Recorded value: 32 °F
